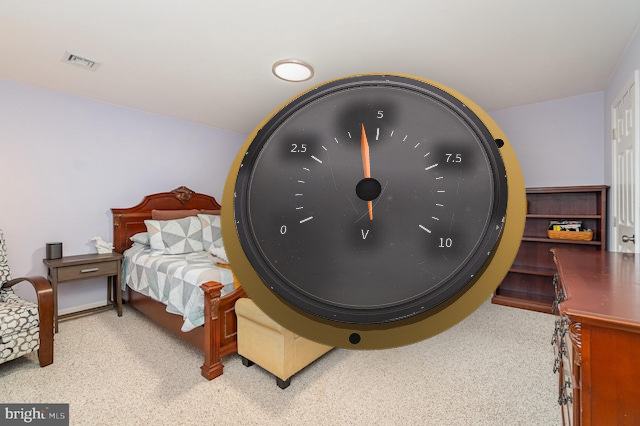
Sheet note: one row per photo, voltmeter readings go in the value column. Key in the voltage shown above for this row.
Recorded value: 4.5 V
